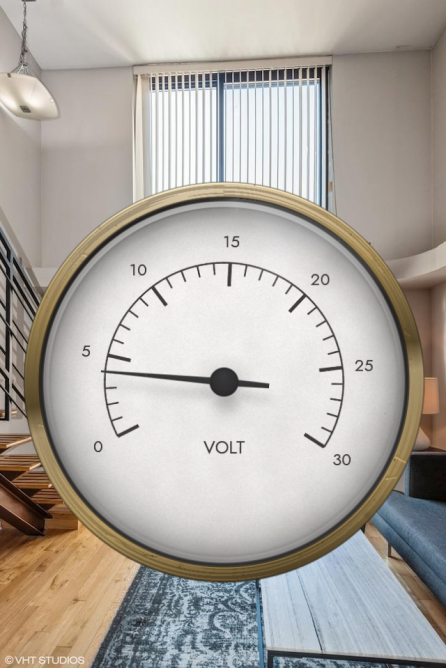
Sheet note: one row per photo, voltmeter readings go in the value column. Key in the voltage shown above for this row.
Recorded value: 4 V
